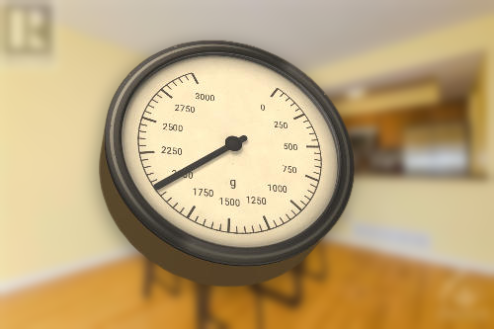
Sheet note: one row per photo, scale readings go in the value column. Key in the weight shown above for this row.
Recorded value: 2000 g
